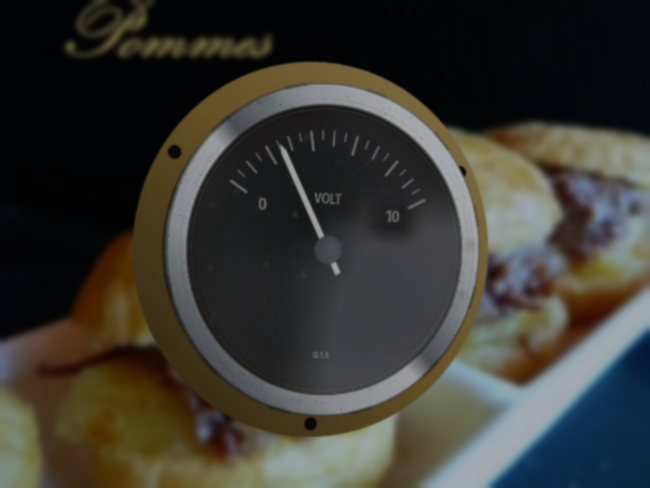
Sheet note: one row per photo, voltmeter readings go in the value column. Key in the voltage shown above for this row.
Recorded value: 2.5 V
